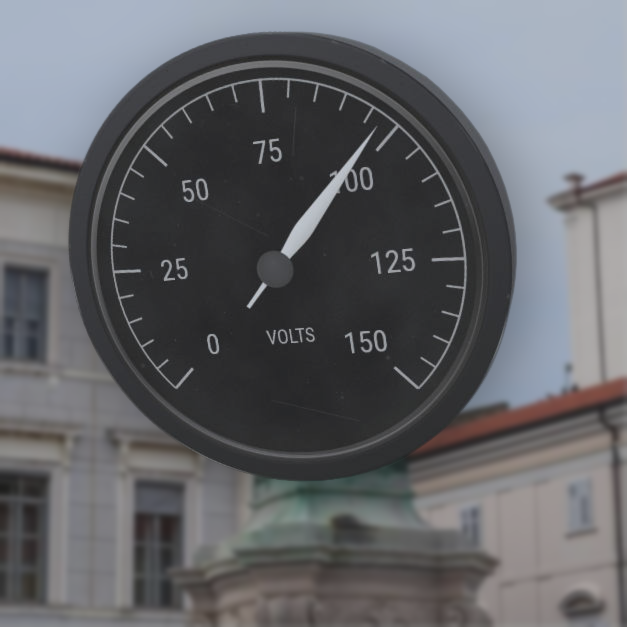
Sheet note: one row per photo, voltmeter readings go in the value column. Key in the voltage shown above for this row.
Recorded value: 97.5 V
